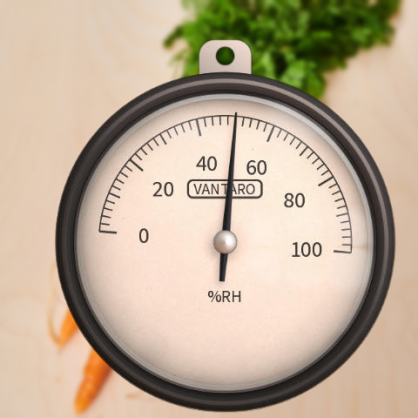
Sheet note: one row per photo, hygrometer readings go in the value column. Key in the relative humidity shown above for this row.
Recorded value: 50 %
